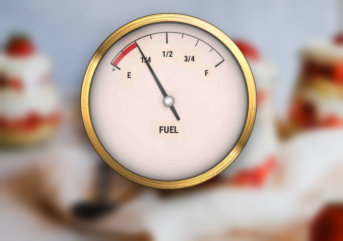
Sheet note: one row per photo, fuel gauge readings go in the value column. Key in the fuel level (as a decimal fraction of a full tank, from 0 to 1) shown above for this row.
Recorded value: 0.25
